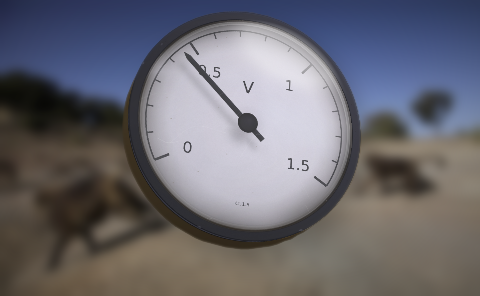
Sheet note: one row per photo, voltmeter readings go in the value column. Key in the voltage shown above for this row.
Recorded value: 0.45 V
